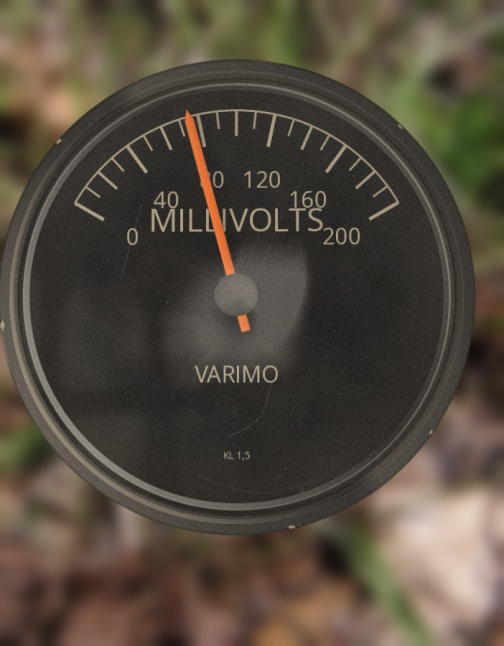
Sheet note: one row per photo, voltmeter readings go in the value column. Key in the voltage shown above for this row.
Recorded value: 75 mV
